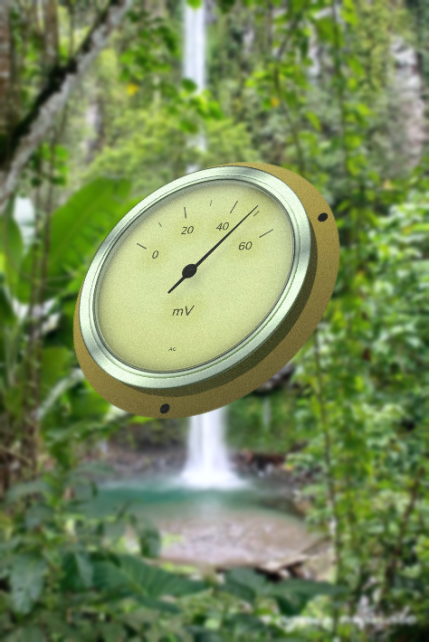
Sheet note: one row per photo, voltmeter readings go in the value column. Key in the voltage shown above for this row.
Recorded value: 50 mV
